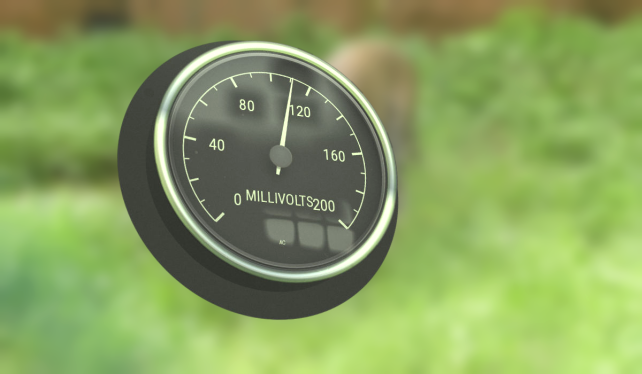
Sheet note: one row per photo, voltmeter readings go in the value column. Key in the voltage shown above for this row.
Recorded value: 110 mV
